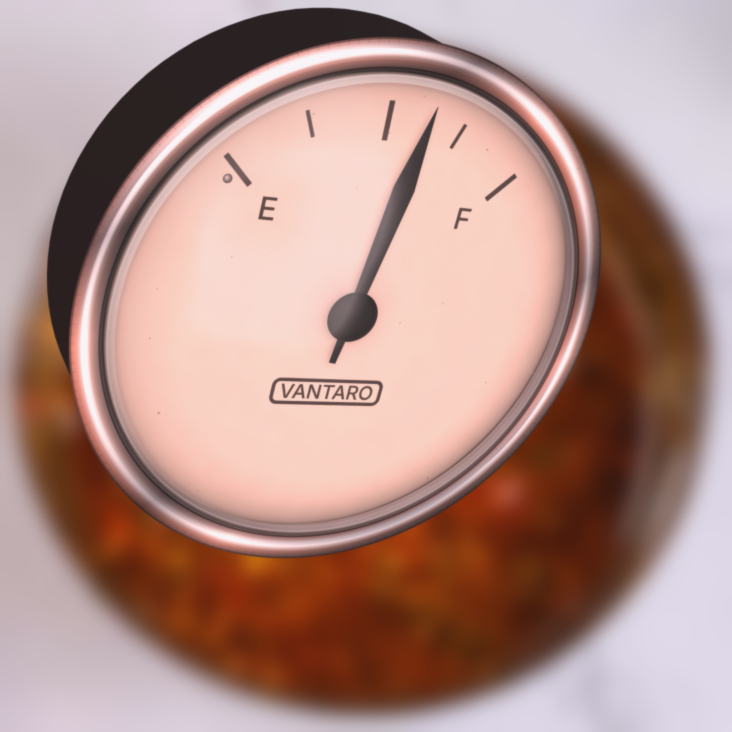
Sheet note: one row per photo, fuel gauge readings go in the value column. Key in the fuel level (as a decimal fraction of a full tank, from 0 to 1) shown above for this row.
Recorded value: 0.625
